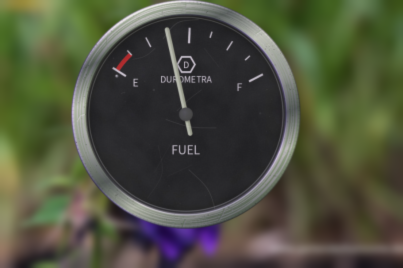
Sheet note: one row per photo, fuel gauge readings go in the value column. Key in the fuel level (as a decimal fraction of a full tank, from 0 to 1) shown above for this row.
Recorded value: 0.375
